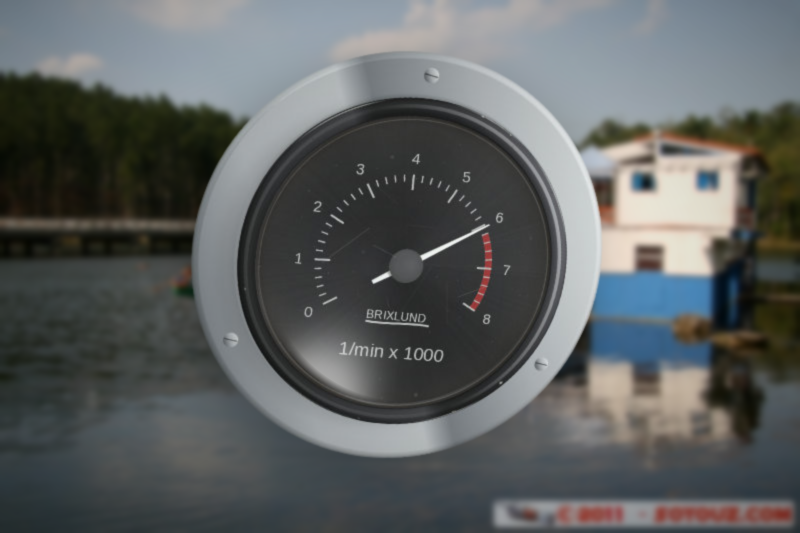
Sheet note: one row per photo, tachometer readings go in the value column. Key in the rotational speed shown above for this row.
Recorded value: 6000 rpm
